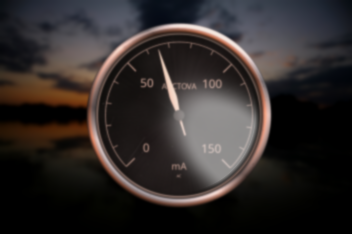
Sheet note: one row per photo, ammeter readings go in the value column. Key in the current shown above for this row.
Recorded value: 65 mA
